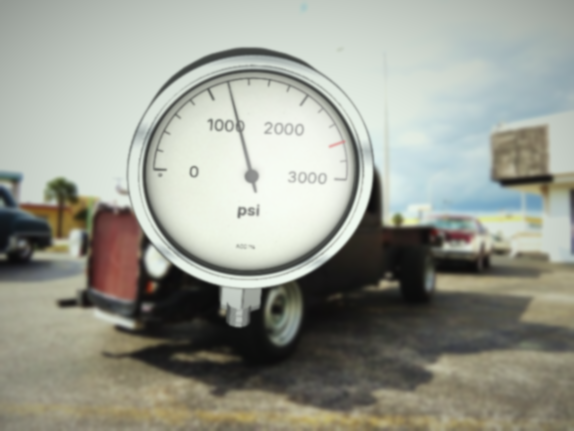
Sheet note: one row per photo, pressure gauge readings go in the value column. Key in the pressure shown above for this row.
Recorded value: 1200 psi
